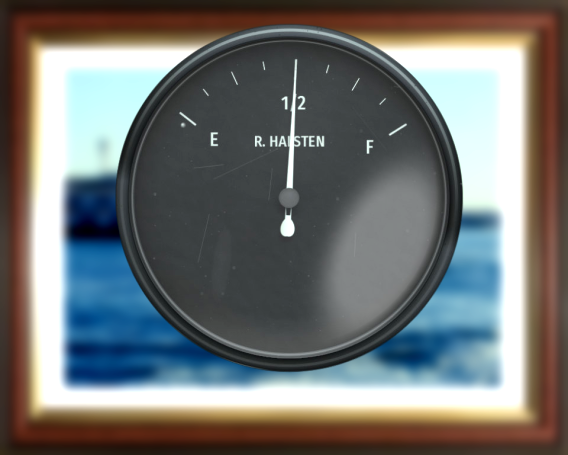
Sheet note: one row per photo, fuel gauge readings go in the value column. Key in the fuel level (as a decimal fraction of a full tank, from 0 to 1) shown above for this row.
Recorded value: 0.5
